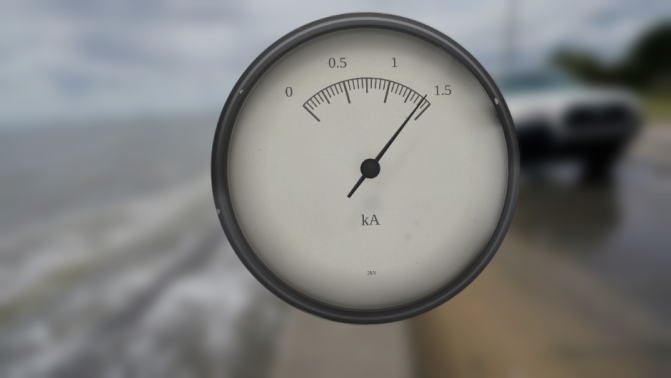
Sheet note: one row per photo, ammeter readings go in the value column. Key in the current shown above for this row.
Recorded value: 1.4 kA
